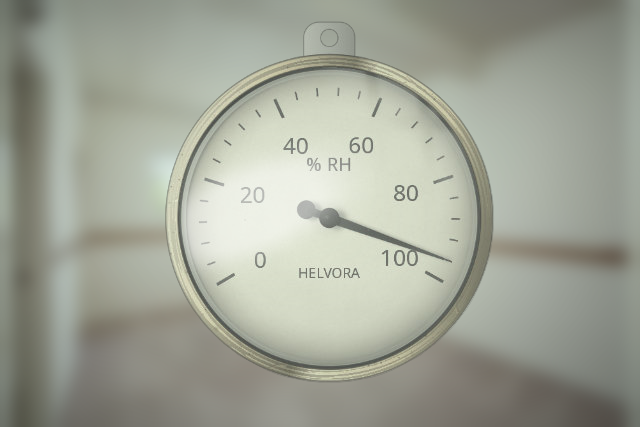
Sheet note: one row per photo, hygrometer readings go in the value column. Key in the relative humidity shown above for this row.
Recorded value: 96 %
